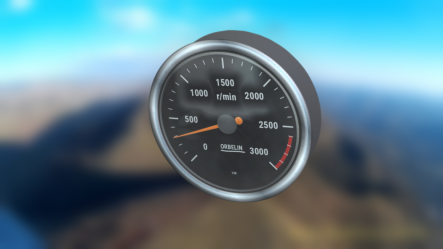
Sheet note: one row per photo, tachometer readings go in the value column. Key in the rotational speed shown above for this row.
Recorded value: 300 rpm
